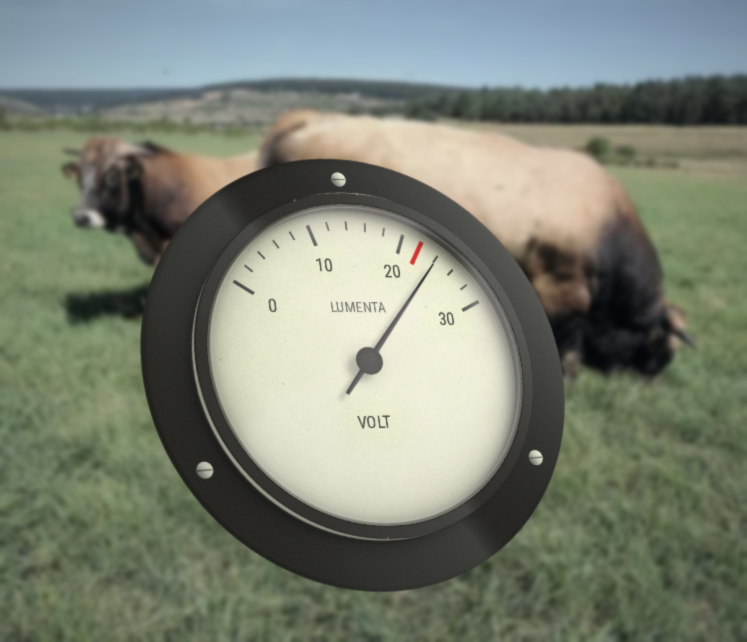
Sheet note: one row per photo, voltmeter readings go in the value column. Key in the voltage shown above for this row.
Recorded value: 24 V
